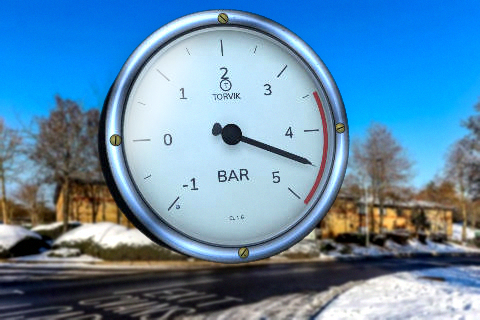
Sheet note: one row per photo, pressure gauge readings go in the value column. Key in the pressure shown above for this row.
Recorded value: 4.5 bar
